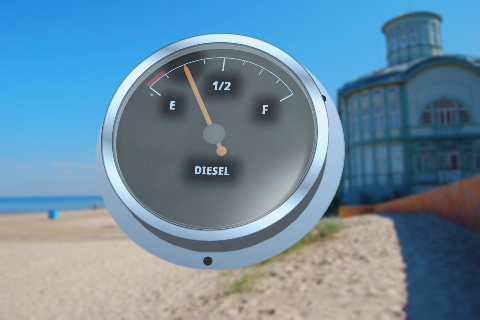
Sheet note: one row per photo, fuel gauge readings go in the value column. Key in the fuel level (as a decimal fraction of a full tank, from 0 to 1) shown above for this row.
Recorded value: 0.25
